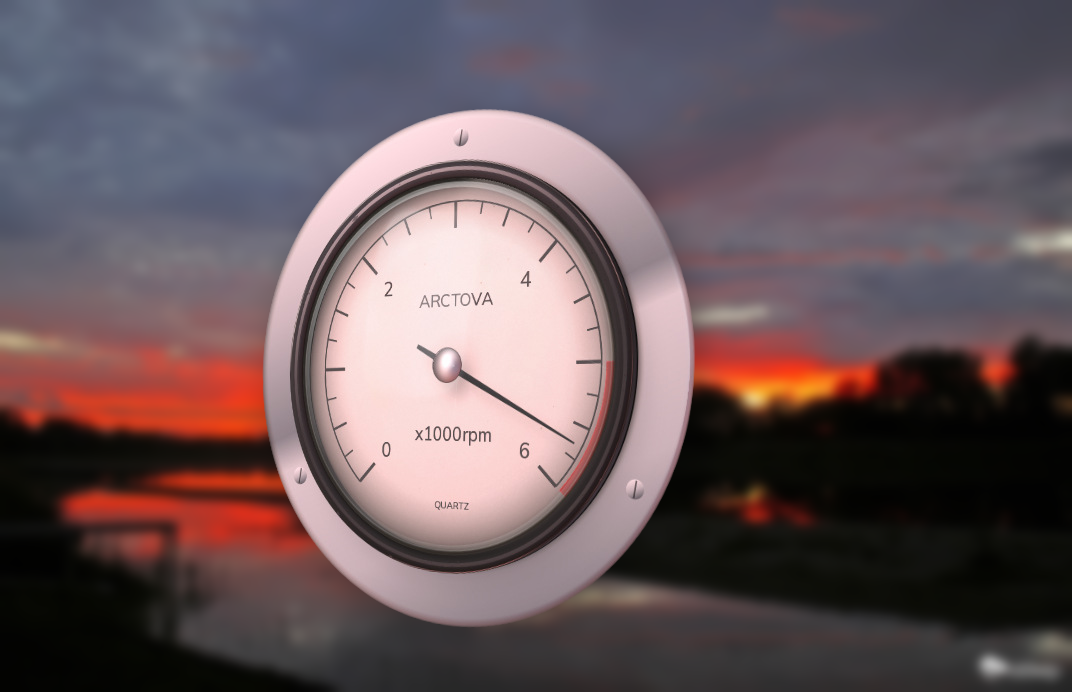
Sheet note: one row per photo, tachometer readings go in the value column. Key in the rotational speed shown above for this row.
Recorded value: 5625 rpm
